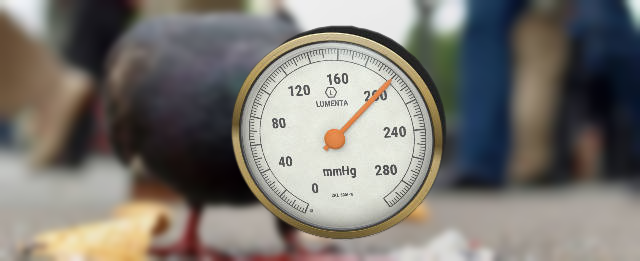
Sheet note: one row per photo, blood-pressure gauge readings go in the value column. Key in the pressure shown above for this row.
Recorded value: 200 mmHg
